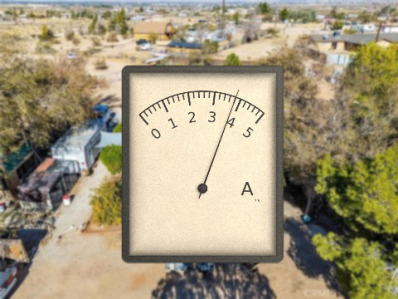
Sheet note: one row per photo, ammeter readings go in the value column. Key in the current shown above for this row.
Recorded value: 3.8 A
